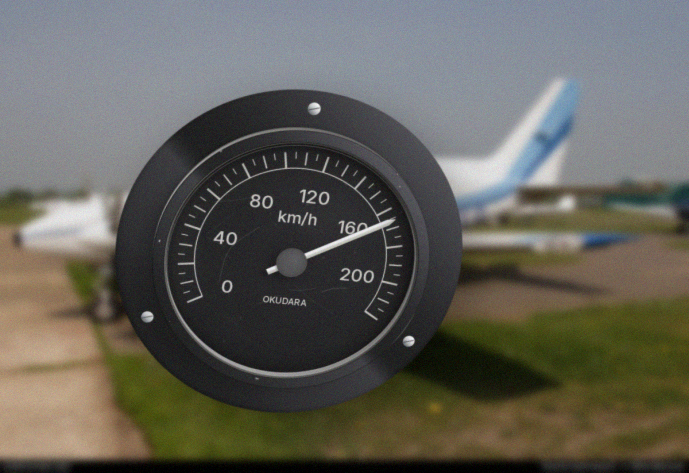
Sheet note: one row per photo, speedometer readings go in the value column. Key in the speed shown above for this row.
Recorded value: 165 km/h
